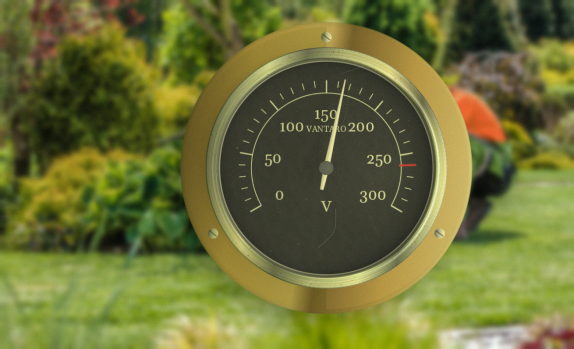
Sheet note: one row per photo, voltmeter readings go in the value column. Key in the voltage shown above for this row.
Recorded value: 165 V
